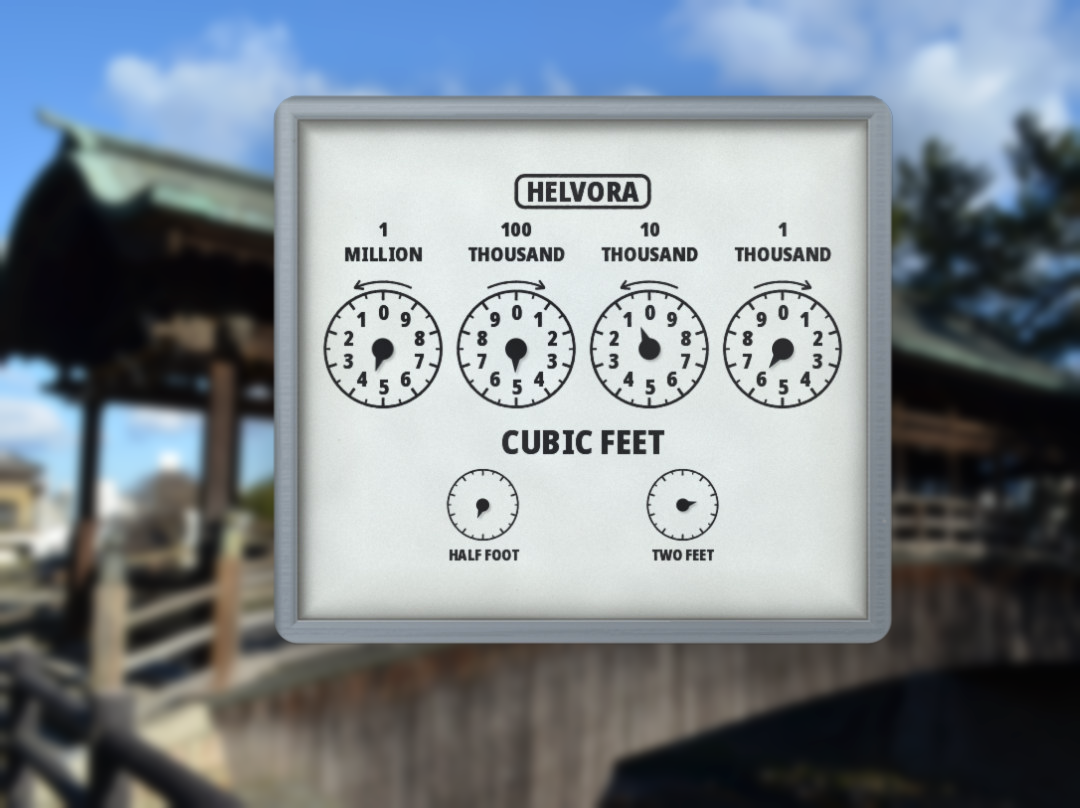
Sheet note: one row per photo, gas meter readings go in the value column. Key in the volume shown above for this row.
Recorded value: 450600 ft³
